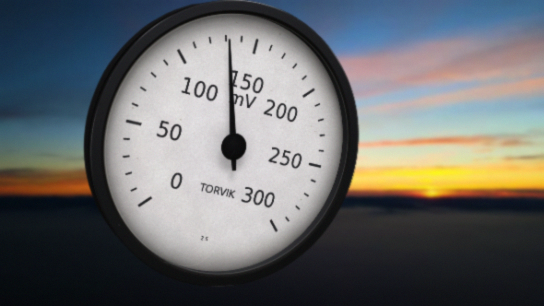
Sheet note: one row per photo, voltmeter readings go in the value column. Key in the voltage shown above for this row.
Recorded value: 130 mV
